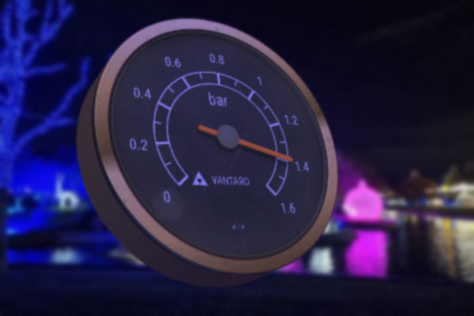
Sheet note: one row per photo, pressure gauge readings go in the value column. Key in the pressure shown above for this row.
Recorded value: 1.4 bar
